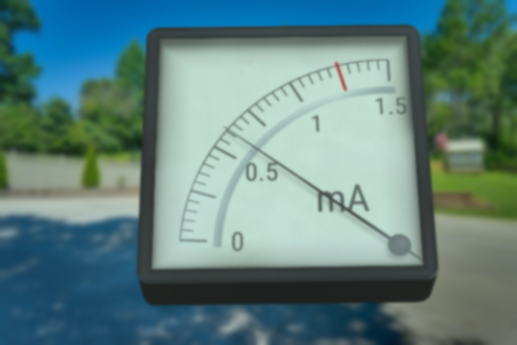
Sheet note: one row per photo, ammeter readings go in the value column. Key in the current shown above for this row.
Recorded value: 0.6 mA
